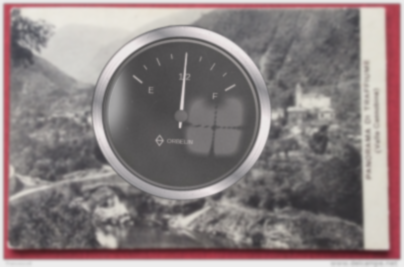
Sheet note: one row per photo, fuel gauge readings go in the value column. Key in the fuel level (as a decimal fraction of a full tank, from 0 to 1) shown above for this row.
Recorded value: 0.5
